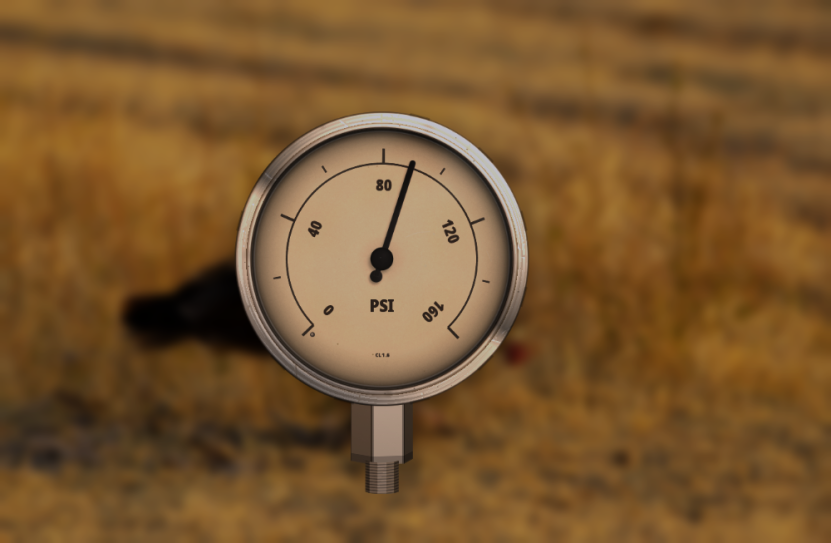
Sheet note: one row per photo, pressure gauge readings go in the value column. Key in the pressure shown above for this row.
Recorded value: 90 psi
